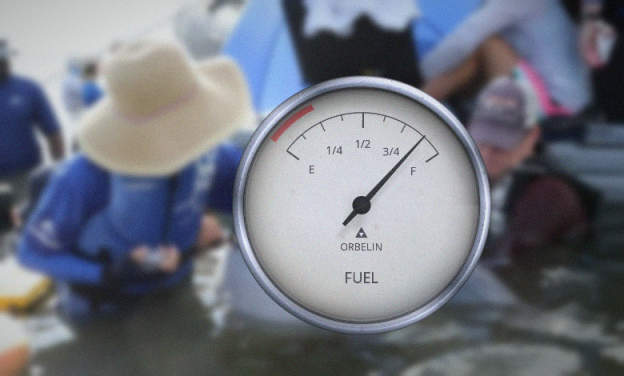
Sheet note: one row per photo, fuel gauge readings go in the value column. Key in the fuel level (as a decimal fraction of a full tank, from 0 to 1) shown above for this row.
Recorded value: 0.875
